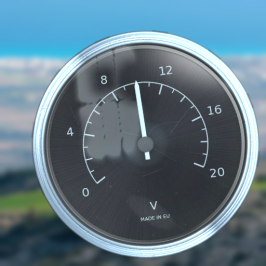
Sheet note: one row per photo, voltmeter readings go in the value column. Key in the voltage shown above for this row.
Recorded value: 10 V
